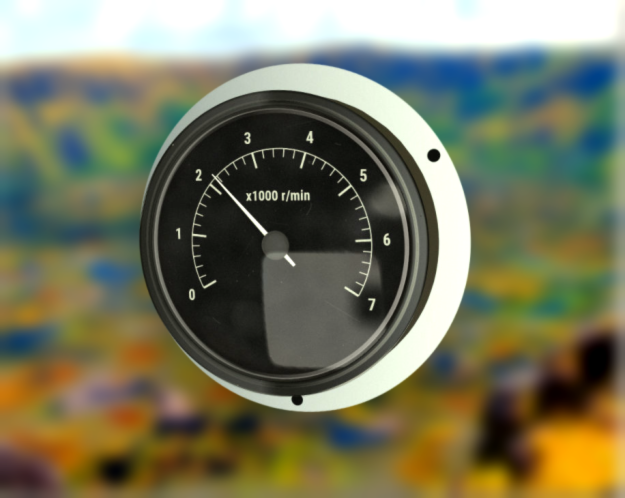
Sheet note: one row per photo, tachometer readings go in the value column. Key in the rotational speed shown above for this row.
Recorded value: 2200 rpm
